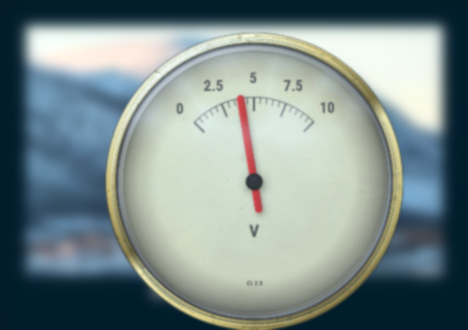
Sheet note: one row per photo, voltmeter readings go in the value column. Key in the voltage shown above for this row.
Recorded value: 4 V
